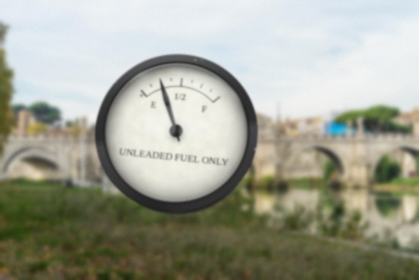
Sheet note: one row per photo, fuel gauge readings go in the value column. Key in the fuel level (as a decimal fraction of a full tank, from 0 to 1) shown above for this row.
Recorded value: 0.25
